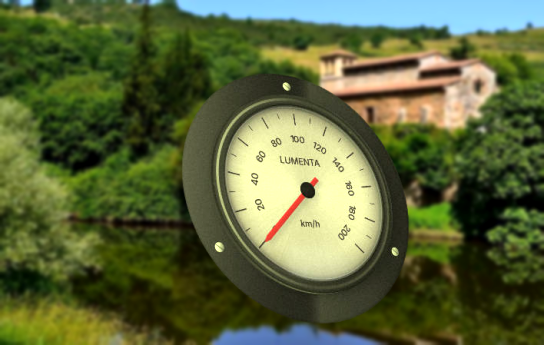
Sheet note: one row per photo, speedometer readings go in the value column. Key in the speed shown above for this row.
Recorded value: 0 km/h
